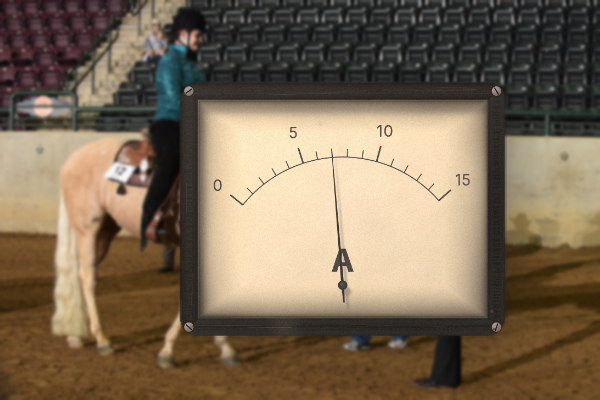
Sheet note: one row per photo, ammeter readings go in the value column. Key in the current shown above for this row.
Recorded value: 7 A
